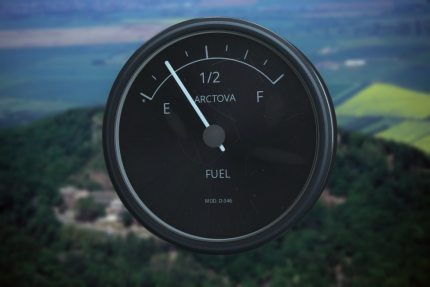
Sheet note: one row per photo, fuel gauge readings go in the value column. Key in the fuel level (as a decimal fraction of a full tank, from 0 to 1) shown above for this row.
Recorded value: 0.25
